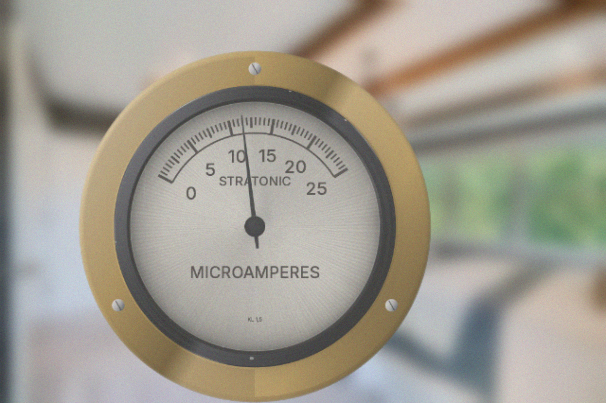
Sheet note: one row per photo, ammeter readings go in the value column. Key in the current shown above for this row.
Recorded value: 11.5 µA
